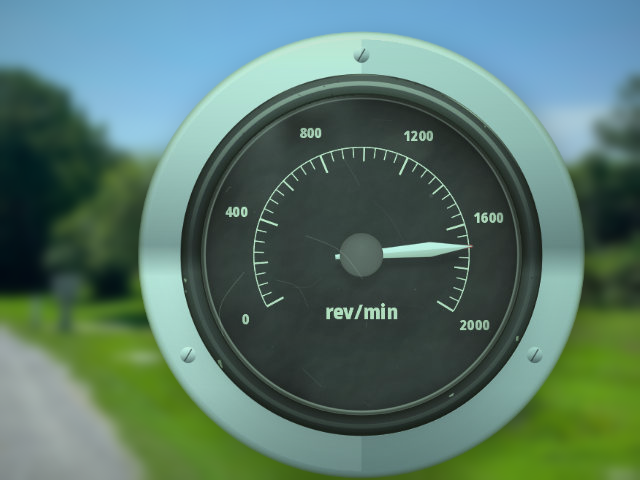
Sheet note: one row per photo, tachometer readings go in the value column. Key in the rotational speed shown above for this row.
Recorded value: 1700 rpm
